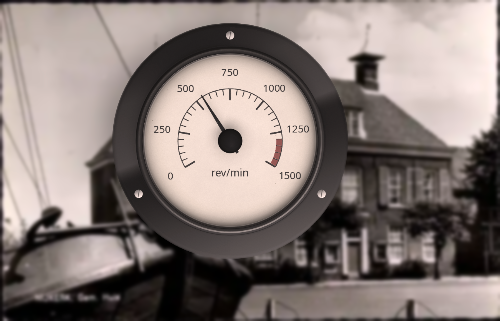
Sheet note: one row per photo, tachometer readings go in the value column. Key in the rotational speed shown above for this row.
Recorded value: 550 rpm
